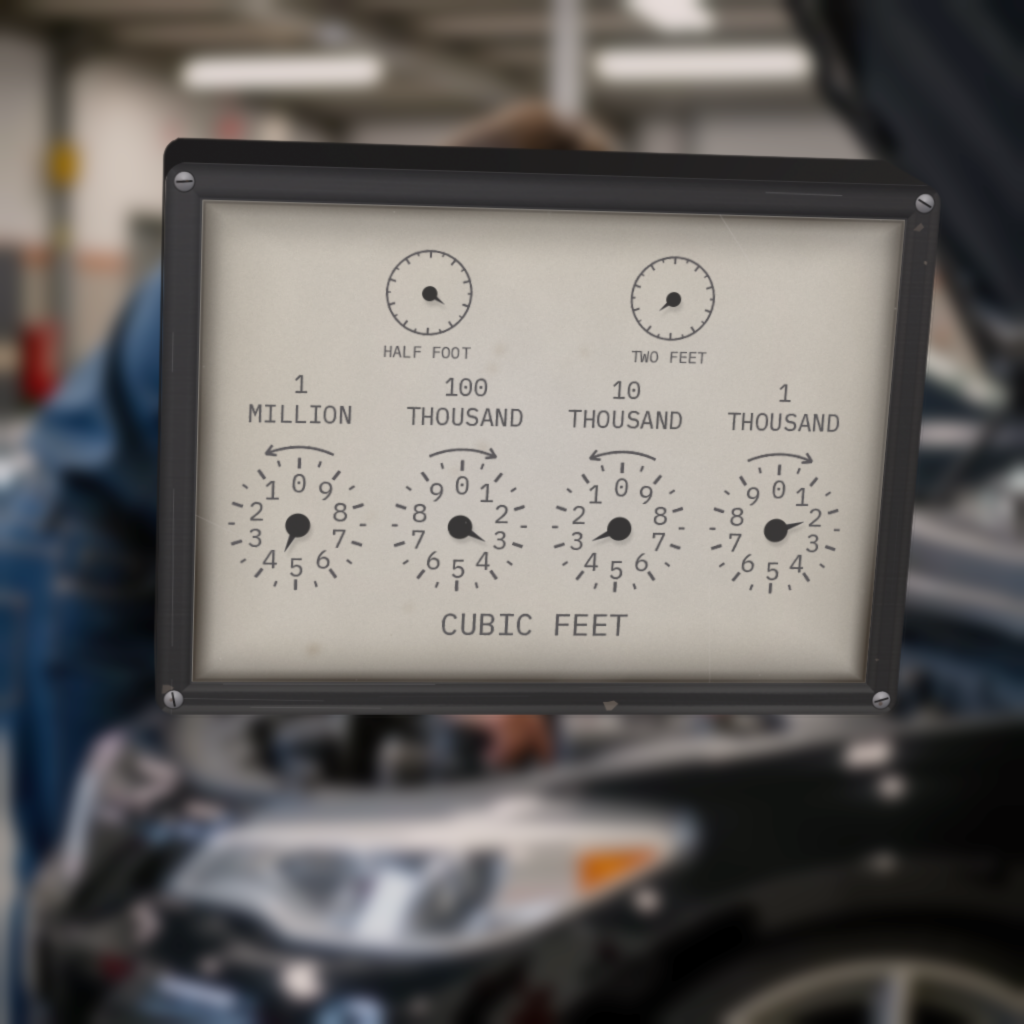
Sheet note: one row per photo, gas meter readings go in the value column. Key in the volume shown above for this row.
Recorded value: 433200 ft³
